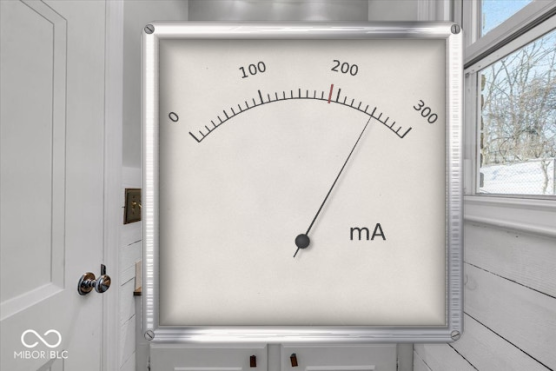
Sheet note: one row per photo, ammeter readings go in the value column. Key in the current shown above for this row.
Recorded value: 250 mA
